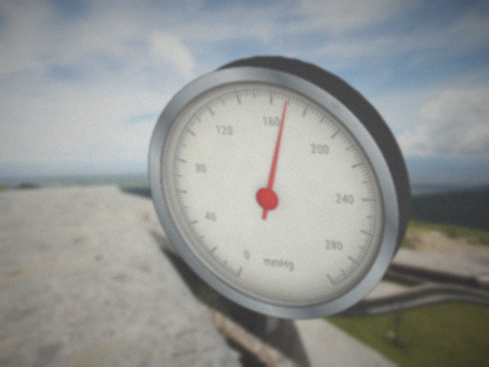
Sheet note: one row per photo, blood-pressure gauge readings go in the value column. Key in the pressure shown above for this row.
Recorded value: 170 mmHg
